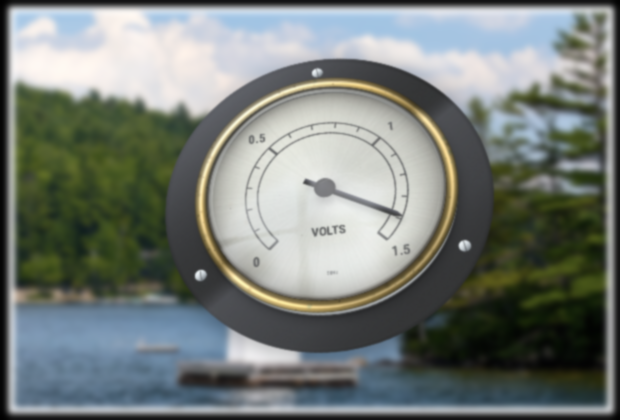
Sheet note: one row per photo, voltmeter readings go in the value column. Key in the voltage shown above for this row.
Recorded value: 1.4 V
